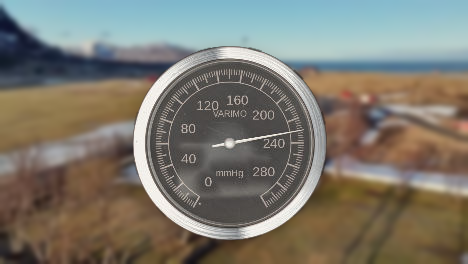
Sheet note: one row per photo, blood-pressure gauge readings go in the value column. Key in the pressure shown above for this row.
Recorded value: 230 mmHg
